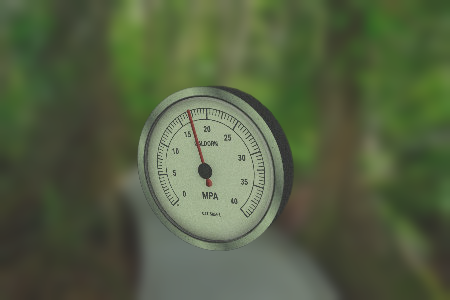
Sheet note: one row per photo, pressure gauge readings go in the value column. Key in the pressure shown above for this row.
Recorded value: 17.5 MPa
